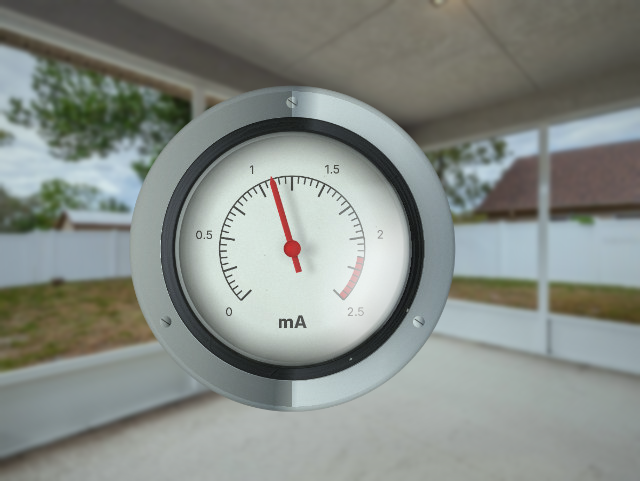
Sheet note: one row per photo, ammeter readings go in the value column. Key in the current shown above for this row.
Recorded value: 1.1 mA
